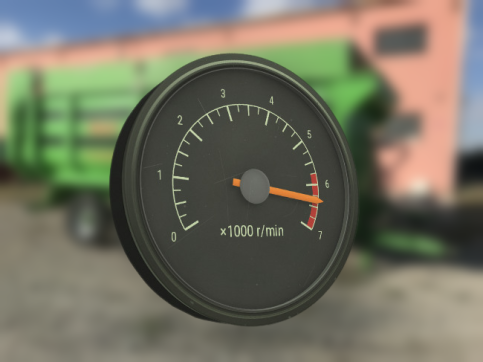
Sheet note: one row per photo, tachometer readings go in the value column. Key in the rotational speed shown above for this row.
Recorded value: 6375 rpm
